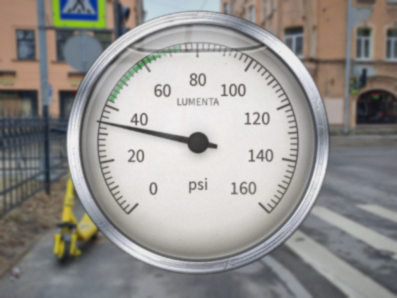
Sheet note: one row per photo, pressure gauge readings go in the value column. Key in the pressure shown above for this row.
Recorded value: 34 psi
